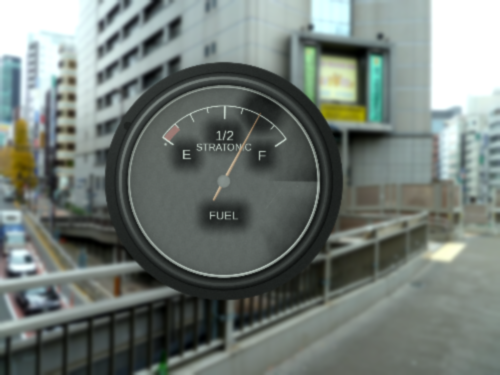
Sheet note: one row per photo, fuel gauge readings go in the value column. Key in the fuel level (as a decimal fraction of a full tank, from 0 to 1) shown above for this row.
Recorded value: 0.75
